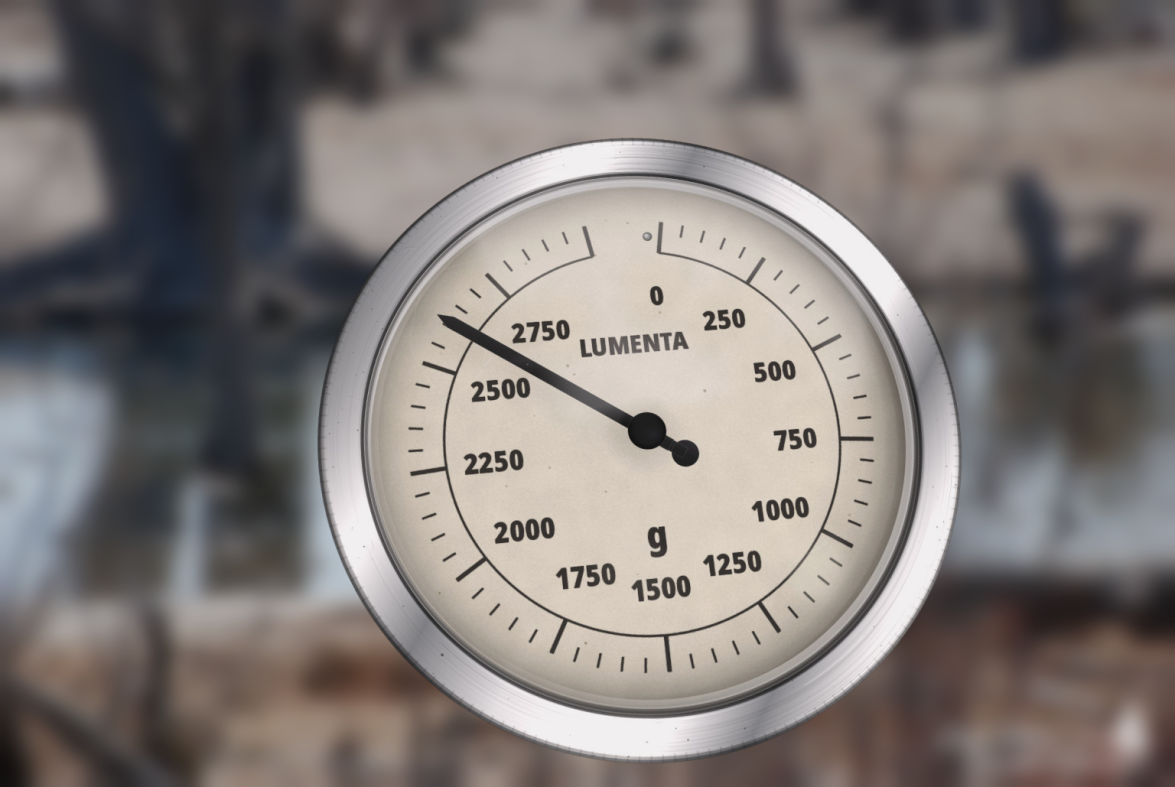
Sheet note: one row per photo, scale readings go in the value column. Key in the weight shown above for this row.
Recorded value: 2600 g
